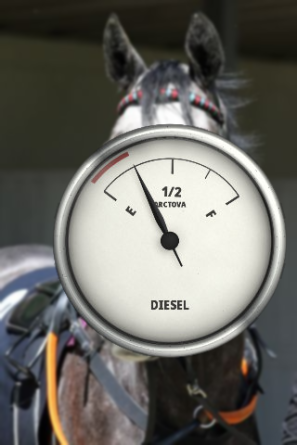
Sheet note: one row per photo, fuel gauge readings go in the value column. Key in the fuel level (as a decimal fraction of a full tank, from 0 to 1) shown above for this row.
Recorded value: 0.25
